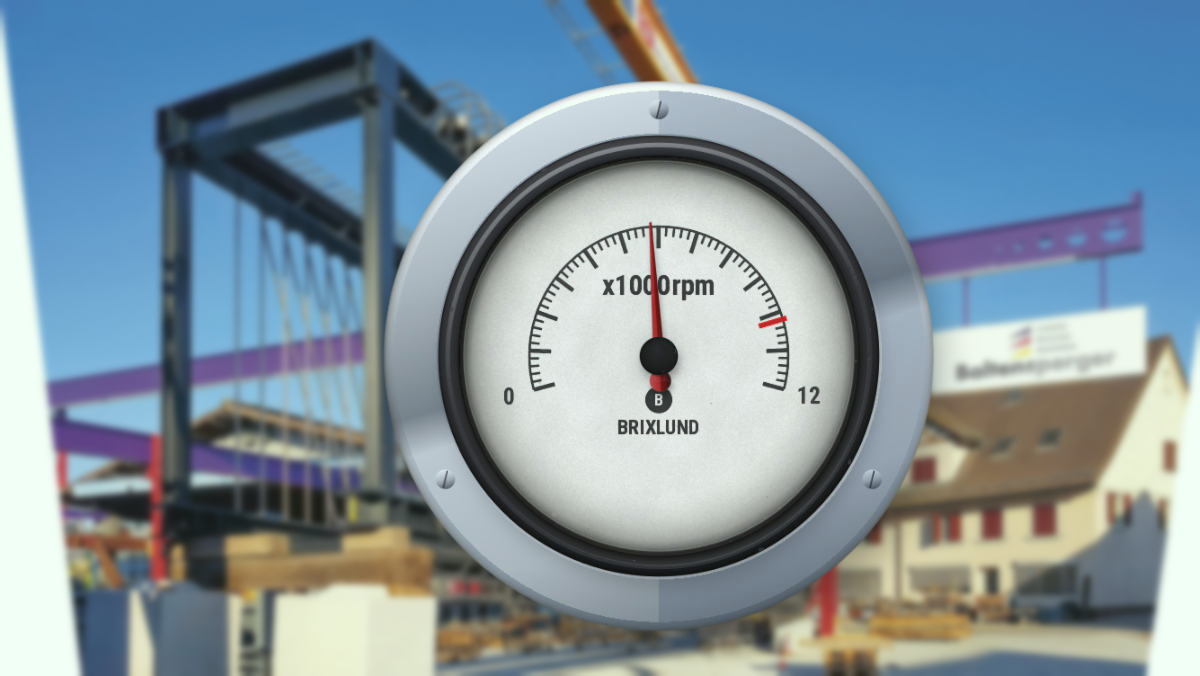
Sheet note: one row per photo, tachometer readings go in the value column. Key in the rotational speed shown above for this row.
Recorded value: 5800 rpm
